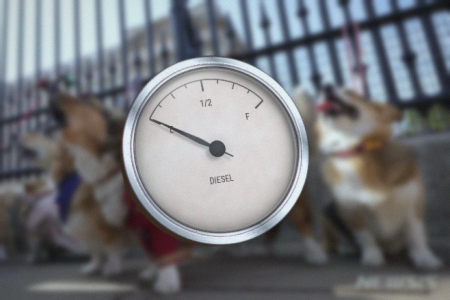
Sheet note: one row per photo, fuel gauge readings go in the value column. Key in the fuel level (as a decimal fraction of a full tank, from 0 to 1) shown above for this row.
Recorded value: 0
